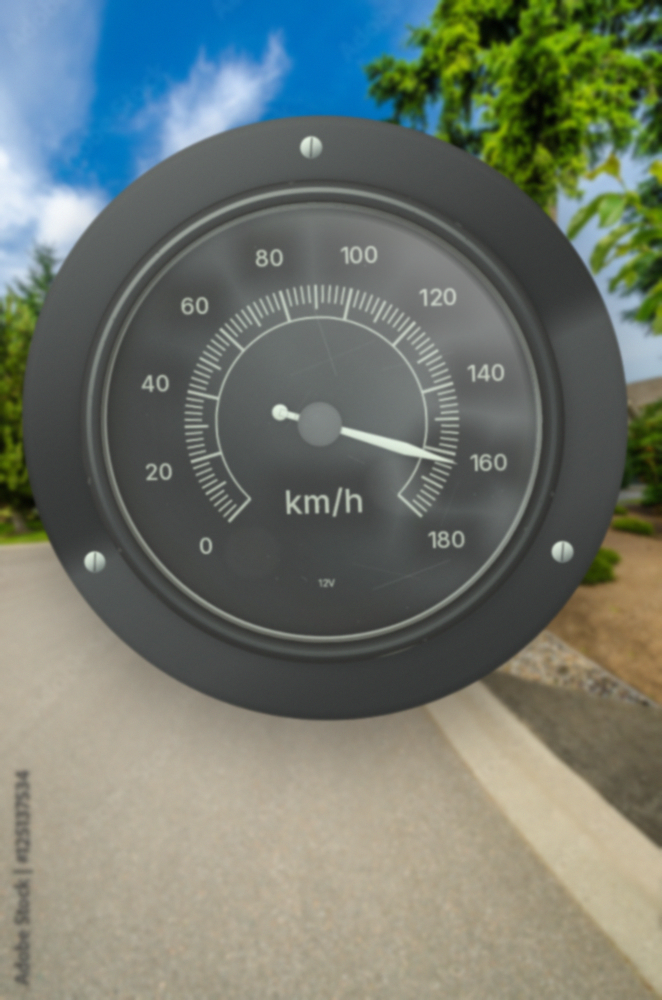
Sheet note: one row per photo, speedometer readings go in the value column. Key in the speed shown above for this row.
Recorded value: 162 km/h
